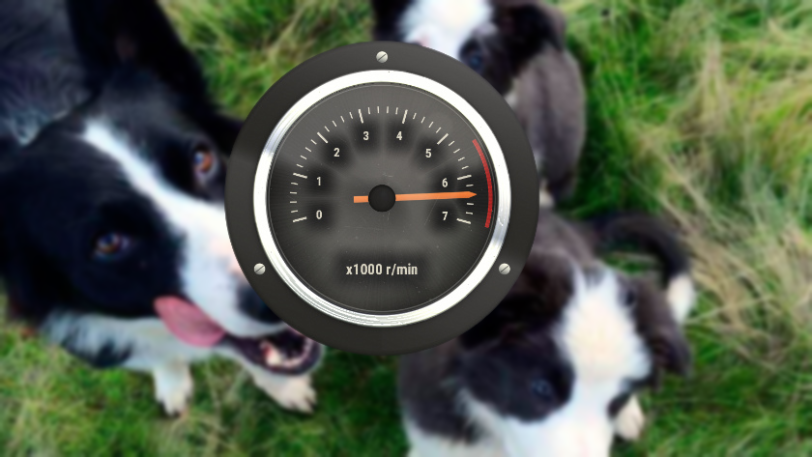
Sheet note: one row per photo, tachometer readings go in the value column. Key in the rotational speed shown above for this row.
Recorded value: 6400 rpm
